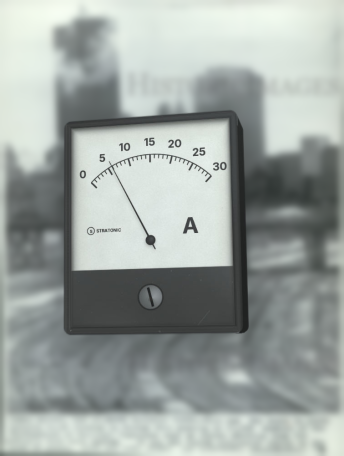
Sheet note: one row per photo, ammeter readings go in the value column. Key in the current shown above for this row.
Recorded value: 6 A
